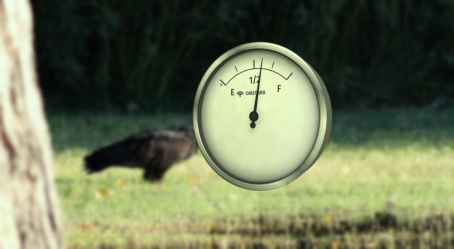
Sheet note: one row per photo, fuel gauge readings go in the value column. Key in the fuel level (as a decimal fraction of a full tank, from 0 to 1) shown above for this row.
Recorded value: 0.625
